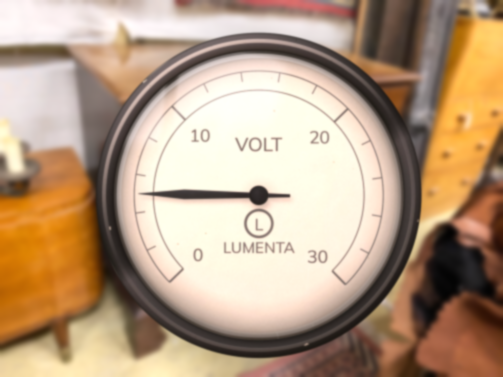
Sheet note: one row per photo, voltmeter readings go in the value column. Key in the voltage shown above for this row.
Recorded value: 5 V
